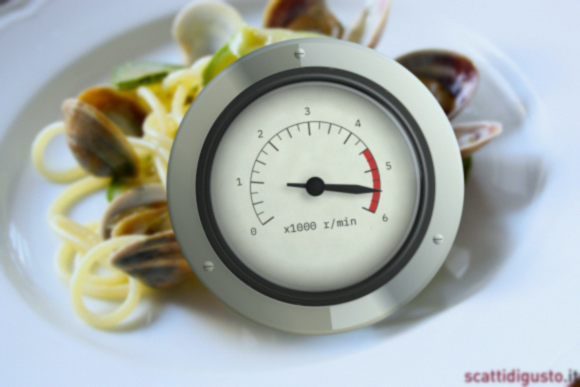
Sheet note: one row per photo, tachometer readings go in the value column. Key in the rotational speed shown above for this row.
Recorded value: 5500 rpm
